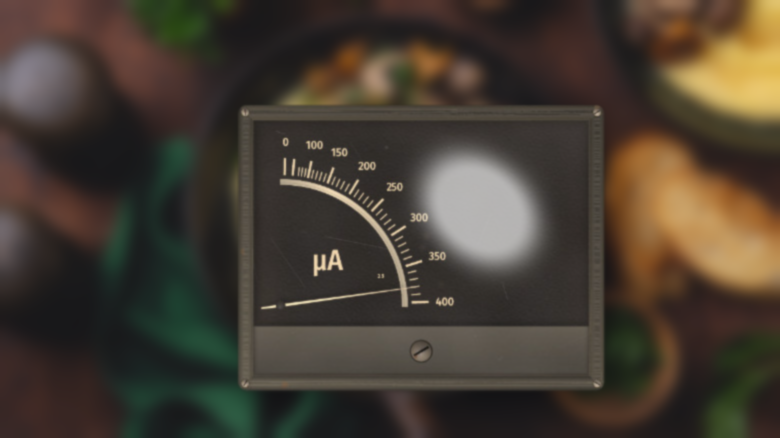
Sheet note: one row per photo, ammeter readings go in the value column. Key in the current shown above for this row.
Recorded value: 380 µA
